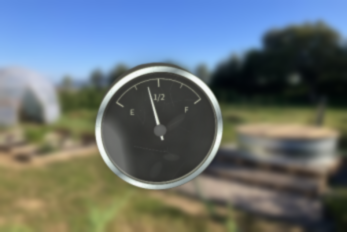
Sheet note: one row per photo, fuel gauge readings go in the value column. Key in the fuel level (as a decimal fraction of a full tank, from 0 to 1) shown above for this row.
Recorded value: 0.375
